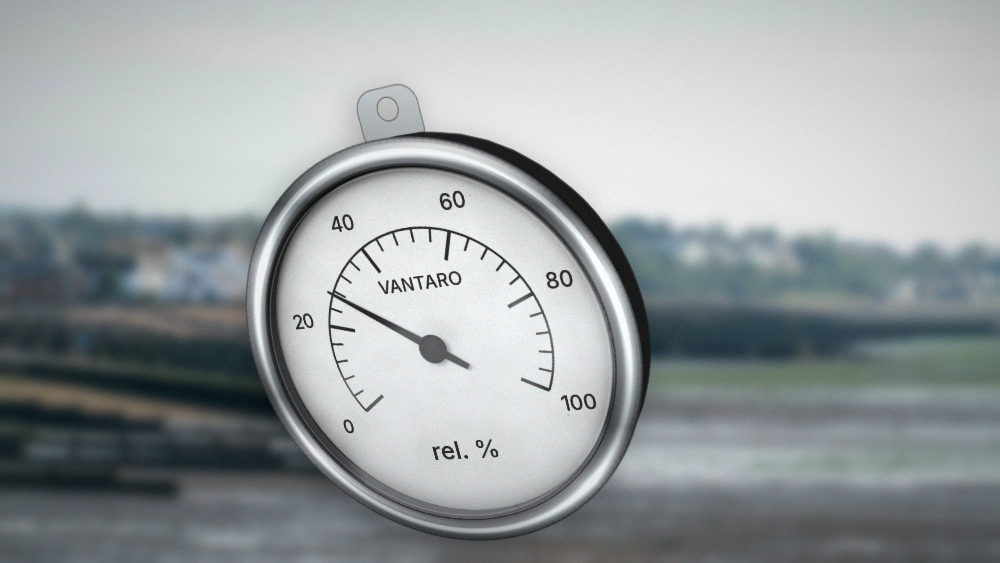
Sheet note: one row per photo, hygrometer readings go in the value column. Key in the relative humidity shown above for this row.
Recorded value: 28 %
